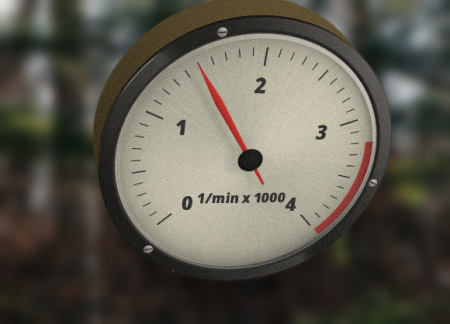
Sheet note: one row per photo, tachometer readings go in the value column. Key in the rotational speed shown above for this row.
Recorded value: 1500 rpm
